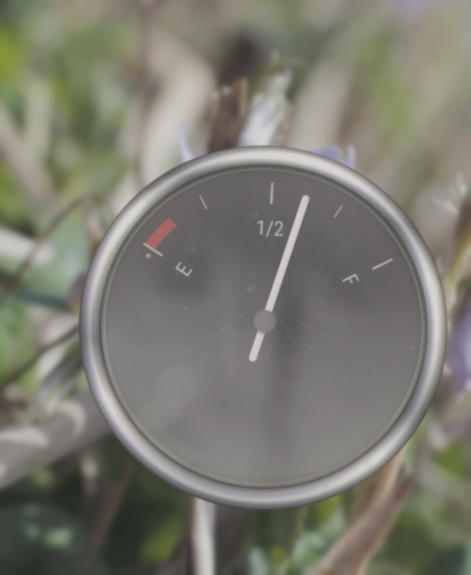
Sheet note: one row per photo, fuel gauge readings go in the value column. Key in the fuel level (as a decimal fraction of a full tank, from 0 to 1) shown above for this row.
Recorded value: 0.625
